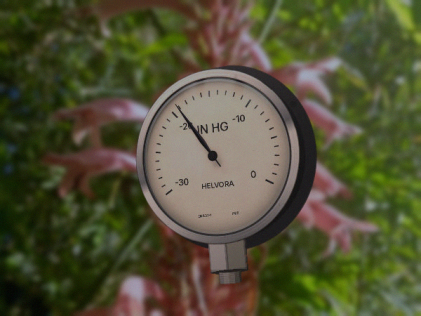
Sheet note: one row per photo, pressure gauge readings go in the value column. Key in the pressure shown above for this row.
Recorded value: -19 inHg
